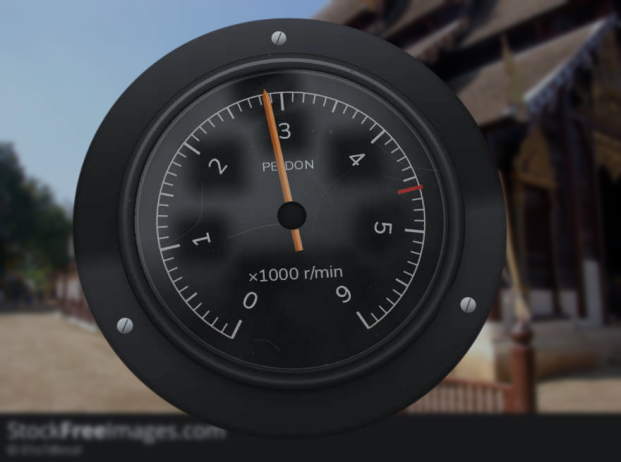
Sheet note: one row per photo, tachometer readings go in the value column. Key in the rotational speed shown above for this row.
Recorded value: 2850 rpm
